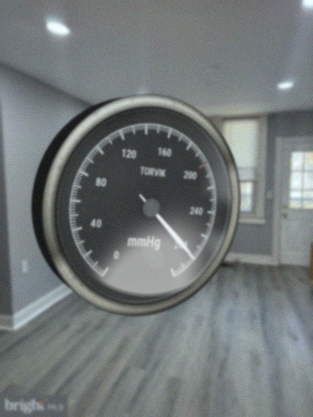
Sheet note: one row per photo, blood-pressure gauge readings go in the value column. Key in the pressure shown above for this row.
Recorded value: 280 mmHg
